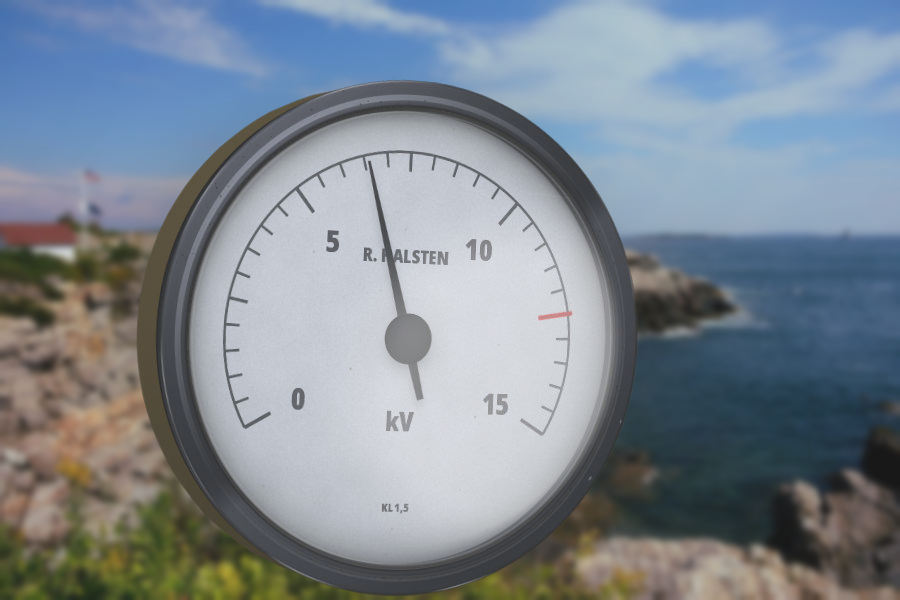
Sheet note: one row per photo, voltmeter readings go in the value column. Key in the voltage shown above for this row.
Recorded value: 6.5 kV
